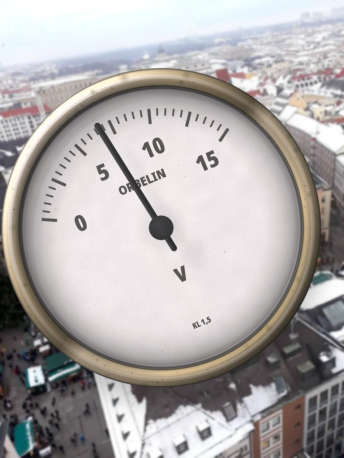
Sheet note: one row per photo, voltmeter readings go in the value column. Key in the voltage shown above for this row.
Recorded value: 6.75 V
